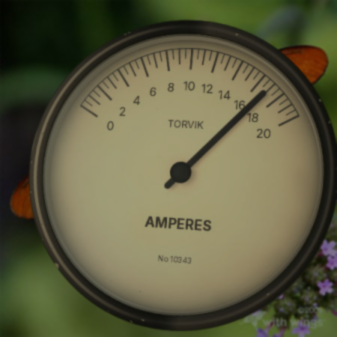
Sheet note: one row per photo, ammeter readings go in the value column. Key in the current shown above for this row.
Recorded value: 17 A
